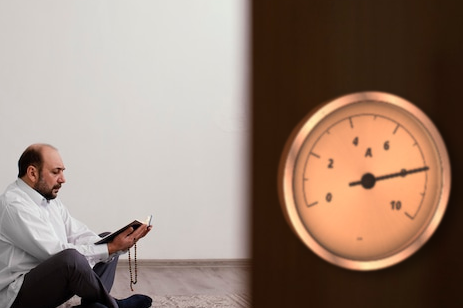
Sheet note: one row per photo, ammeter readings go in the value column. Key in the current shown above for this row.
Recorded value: 8 A
